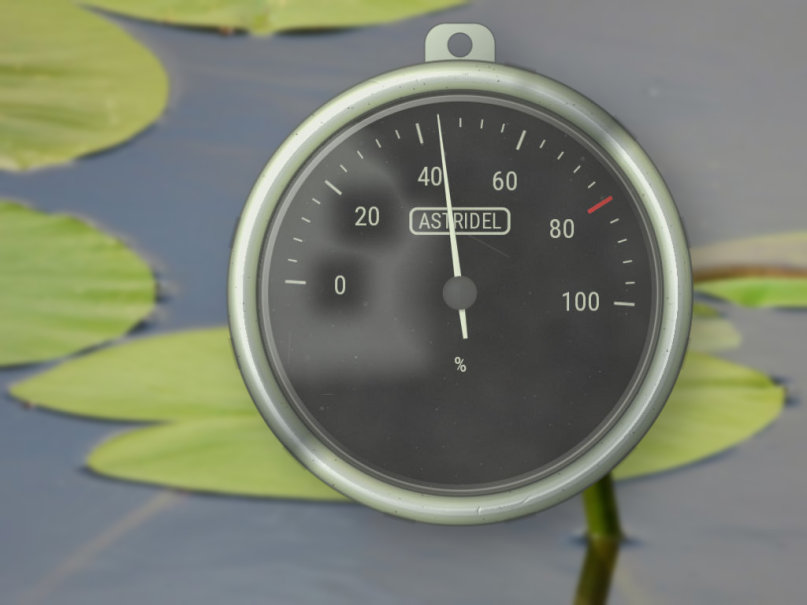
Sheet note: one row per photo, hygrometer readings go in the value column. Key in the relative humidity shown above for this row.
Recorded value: 44 %
